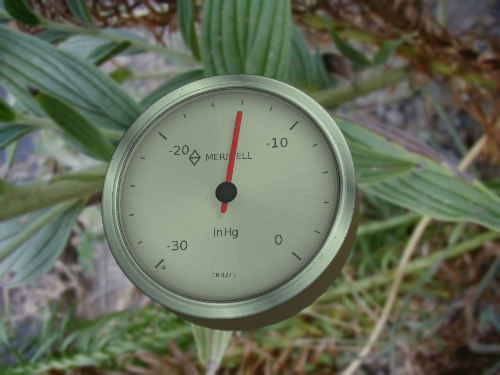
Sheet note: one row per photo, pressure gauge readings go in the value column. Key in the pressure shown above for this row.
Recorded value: -14 inHg
